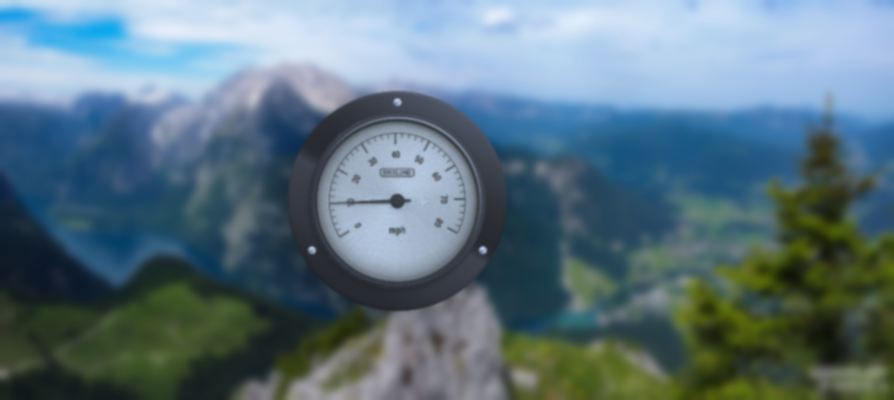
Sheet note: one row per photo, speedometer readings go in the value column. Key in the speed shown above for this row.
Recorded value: 10 mph
